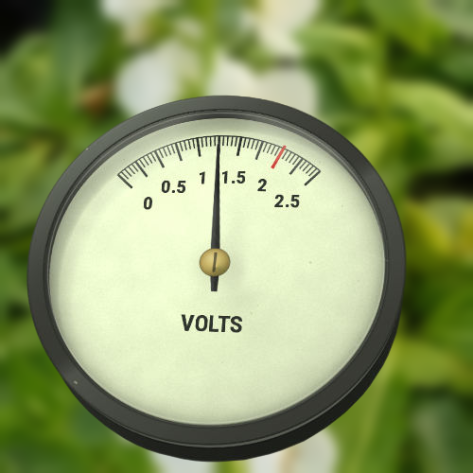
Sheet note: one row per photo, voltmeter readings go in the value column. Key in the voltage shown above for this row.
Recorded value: 1.25 V
